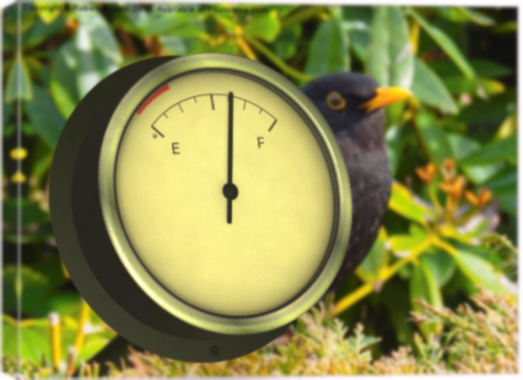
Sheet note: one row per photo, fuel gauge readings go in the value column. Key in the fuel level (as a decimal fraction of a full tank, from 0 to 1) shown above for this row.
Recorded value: 0.625
